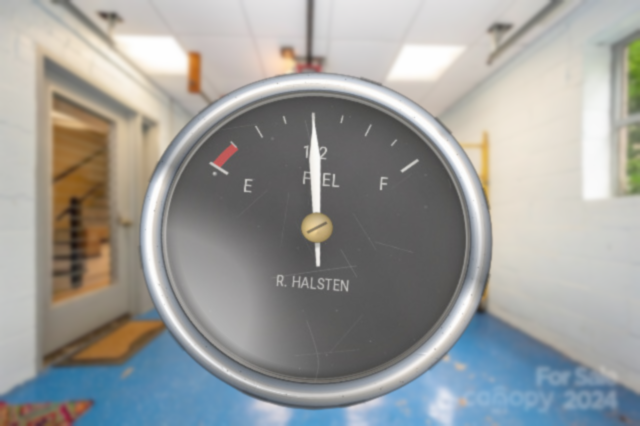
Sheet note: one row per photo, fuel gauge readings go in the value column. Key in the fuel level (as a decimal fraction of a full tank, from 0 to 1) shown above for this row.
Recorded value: 0.5
